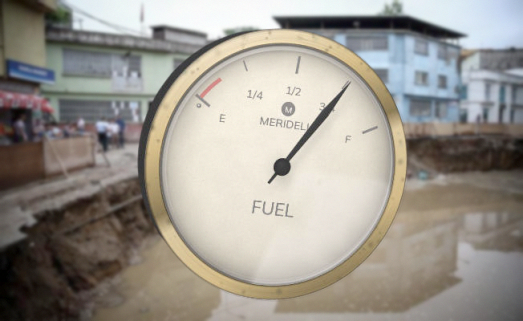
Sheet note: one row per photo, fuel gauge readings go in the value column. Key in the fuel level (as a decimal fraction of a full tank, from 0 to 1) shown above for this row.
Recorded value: 0.75
